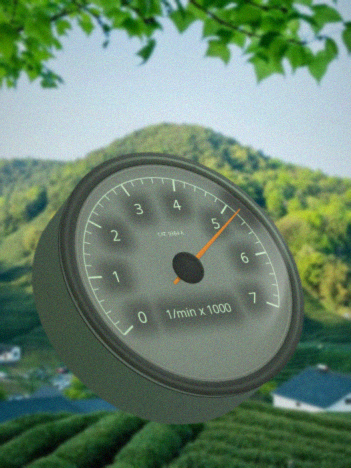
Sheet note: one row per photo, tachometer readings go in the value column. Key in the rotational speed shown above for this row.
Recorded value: 5200 rpm
